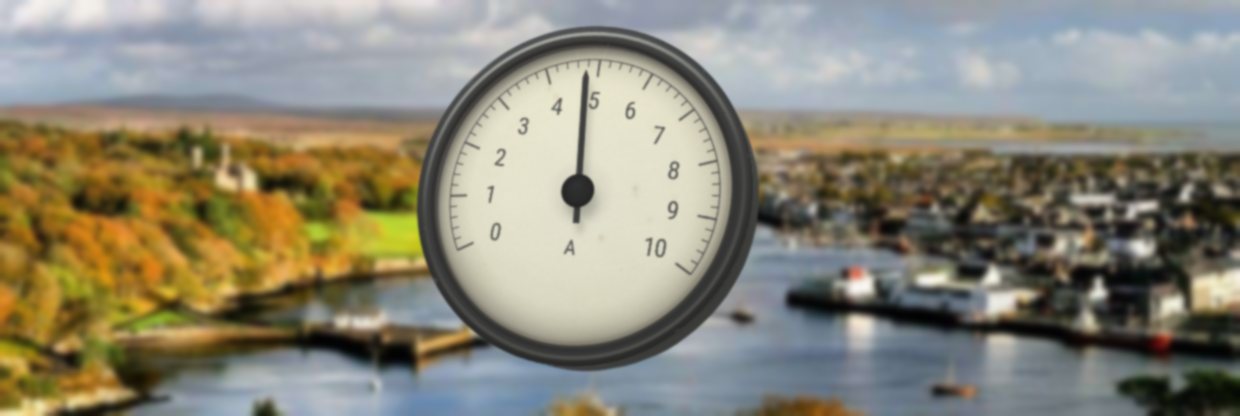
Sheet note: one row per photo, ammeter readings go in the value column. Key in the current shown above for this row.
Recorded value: 4.8 A
